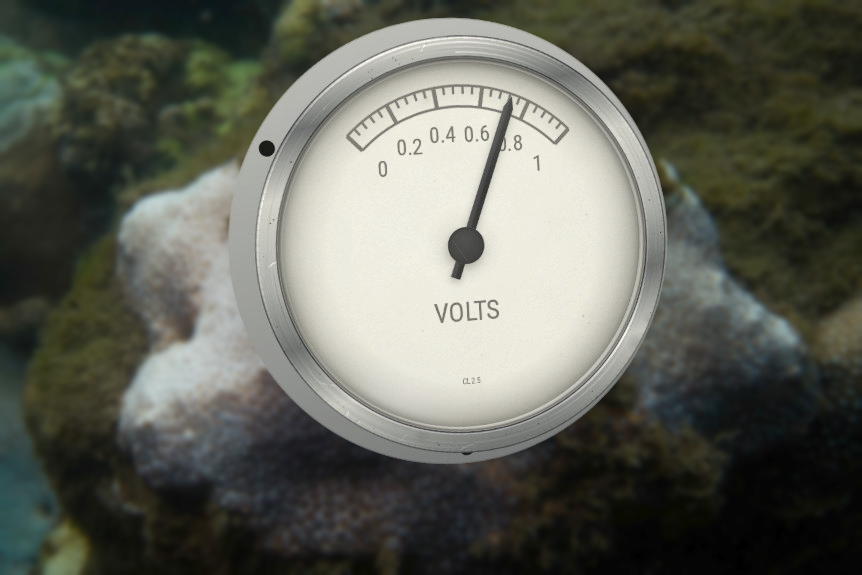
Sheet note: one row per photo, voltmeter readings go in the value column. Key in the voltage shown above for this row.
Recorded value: 0.72 V
